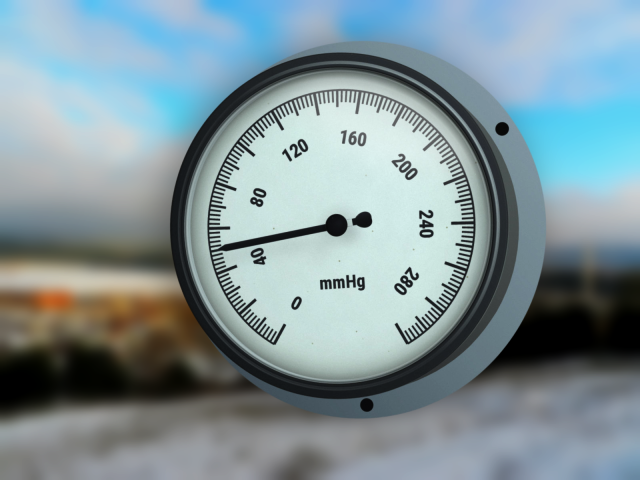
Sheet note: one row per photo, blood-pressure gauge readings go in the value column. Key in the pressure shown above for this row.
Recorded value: 50 mmHg
